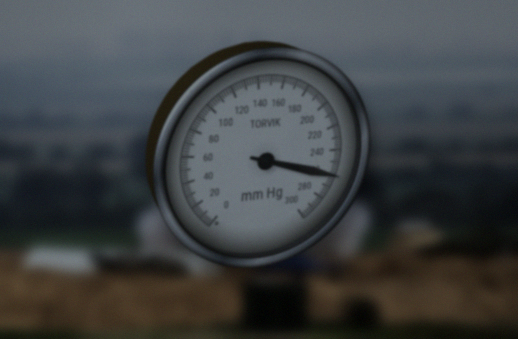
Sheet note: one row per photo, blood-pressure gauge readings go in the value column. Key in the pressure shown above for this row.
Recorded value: 260 mmHg
